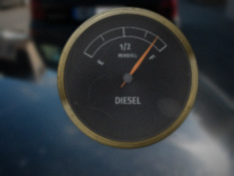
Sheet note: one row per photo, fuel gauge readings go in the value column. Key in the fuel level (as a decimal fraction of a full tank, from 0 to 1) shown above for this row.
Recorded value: 0.875
